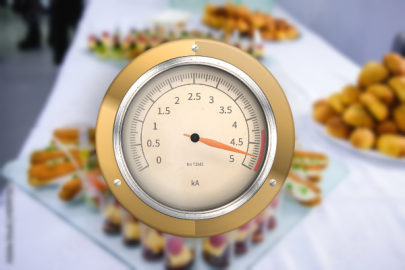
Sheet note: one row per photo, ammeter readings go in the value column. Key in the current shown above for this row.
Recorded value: 4.75 kA
